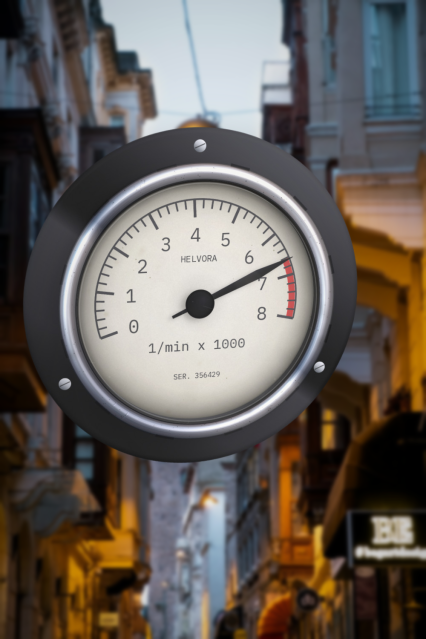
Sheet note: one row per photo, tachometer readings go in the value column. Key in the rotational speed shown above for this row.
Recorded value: 6600 rpm
